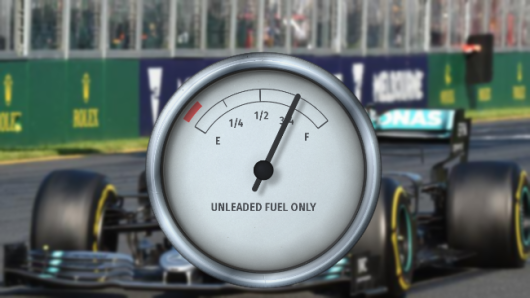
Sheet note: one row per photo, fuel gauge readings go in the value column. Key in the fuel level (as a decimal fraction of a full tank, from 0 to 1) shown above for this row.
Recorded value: 0.75
